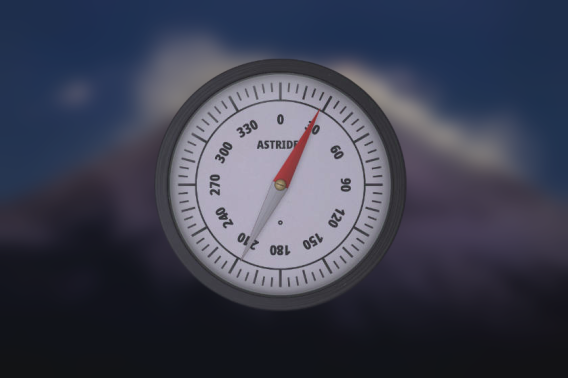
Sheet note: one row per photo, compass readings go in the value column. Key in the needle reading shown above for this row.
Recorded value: 27.5 °
